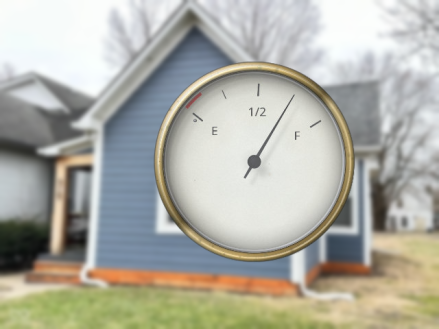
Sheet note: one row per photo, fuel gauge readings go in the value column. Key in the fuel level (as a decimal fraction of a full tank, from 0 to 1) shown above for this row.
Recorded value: 0.75
